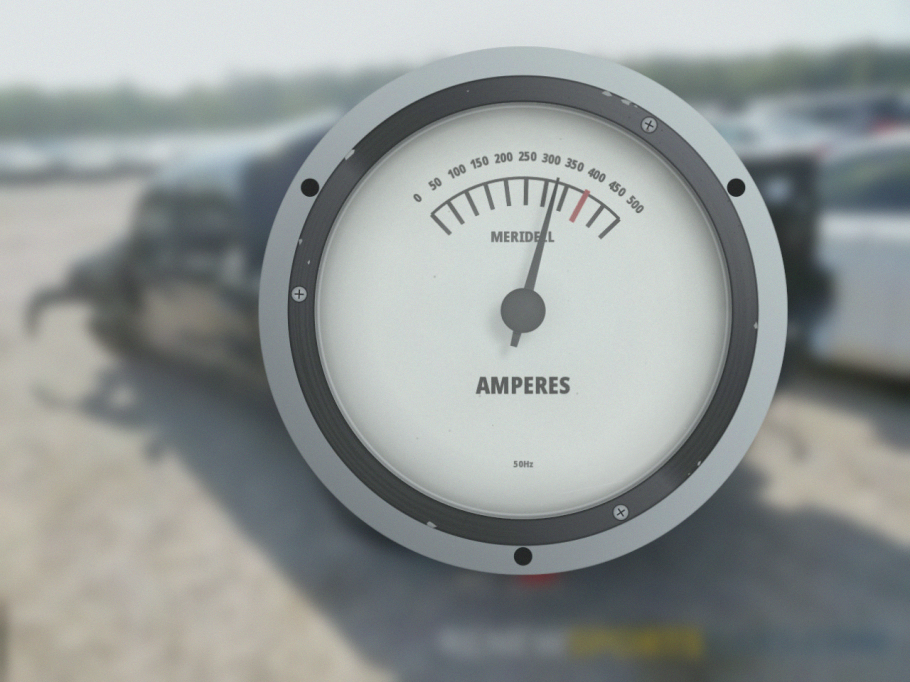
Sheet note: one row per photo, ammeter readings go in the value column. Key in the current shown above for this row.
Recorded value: 325 A
